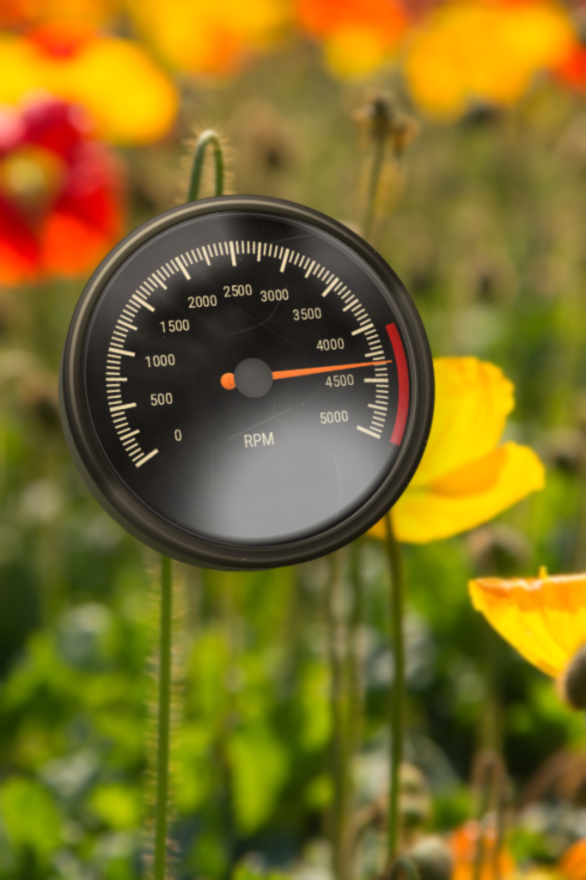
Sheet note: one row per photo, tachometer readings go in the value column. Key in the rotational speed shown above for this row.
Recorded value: 4350 rpm
